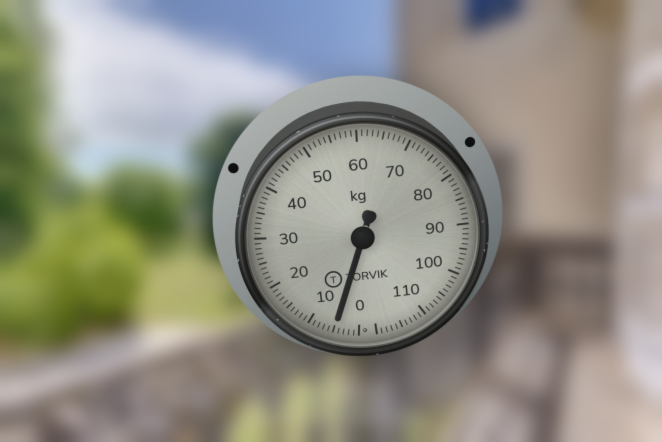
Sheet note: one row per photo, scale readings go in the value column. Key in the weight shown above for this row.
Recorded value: 5 kg
